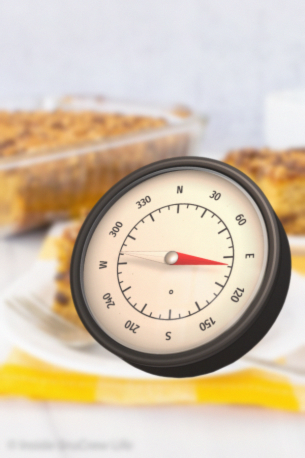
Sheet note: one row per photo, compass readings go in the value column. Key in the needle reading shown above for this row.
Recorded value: 100 °
